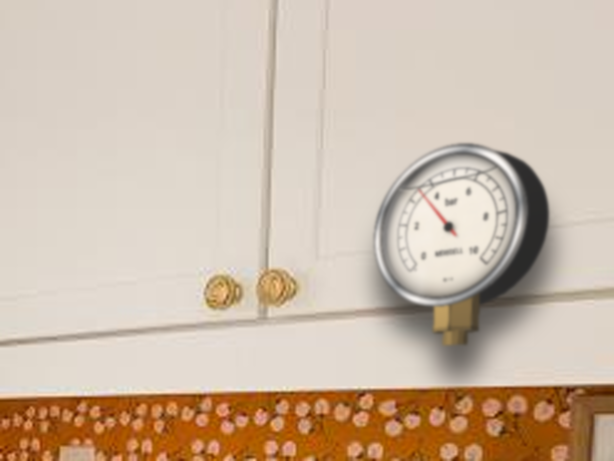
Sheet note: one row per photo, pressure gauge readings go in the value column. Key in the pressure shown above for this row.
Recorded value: 3.5 bar
